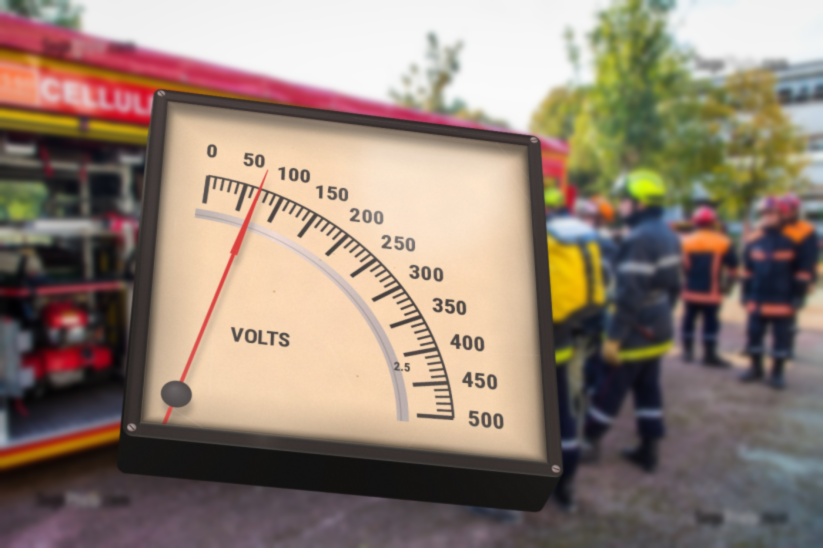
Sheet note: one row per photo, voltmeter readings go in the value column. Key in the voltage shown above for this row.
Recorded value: 70 V
